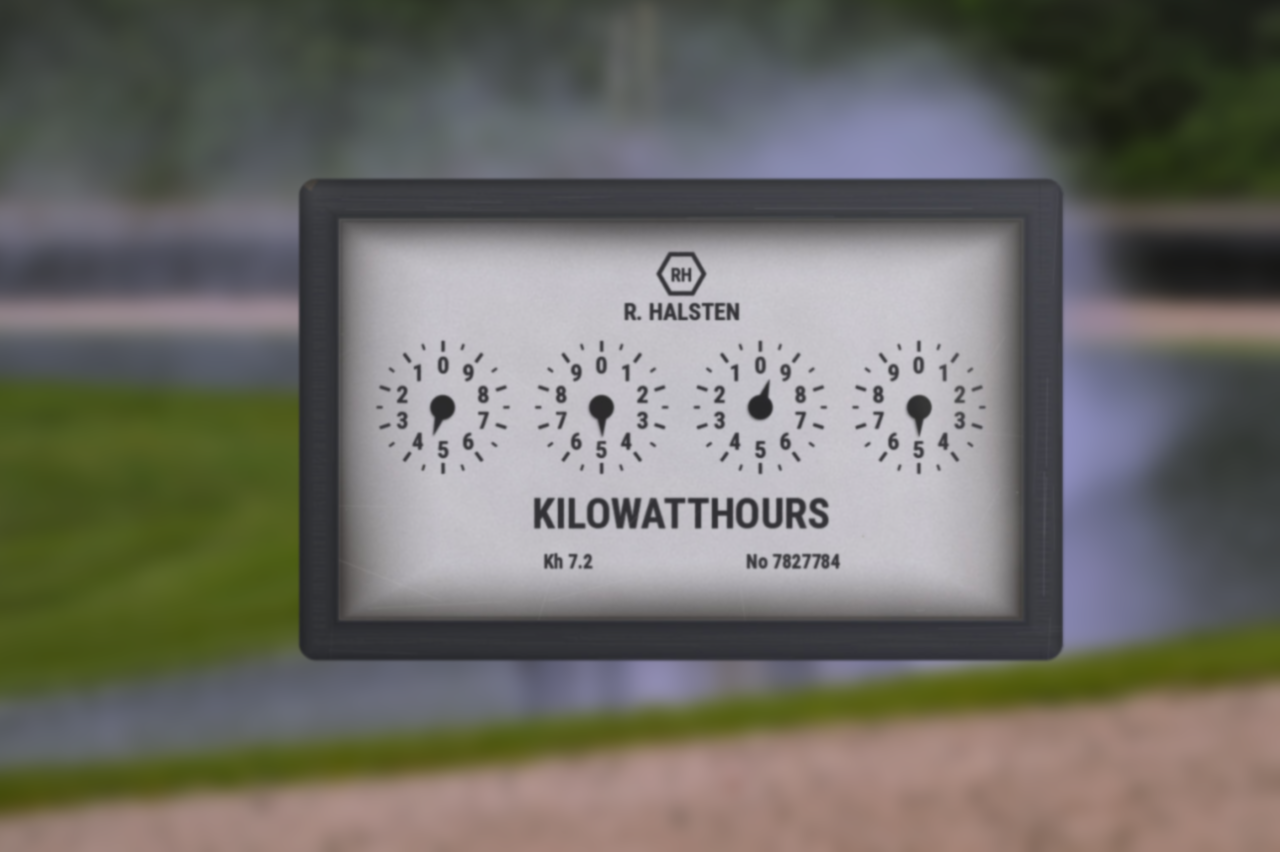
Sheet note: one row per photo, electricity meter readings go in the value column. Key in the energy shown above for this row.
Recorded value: 4495 kWh
